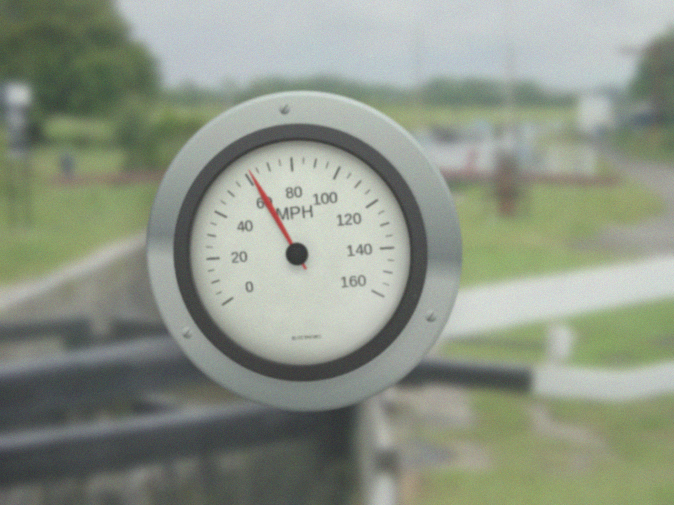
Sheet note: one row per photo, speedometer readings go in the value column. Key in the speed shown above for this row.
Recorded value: 62.5 mph
